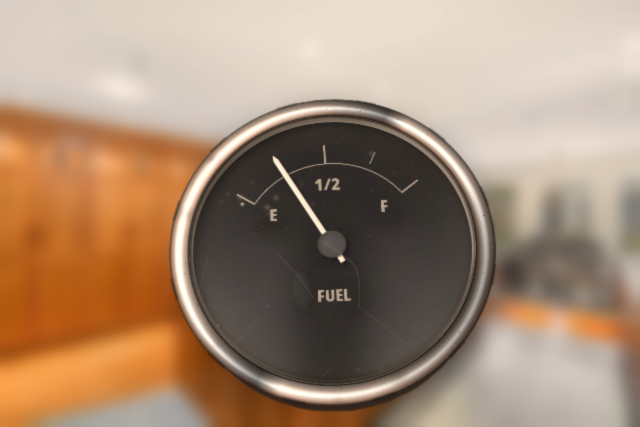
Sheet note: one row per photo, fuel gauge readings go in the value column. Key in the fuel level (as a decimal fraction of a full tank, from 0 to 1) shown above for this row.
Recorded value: 0.25
